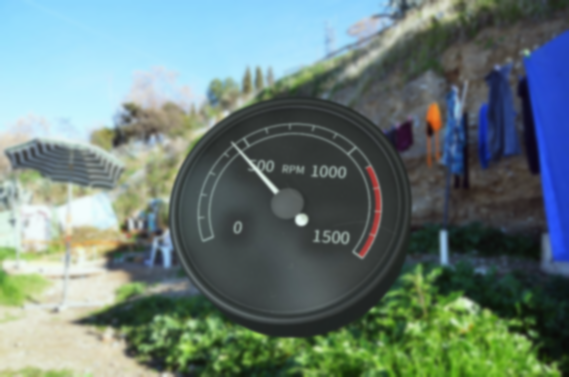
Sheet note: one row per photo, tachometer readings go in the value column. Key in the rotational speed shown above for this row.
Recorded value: 450 rpm
